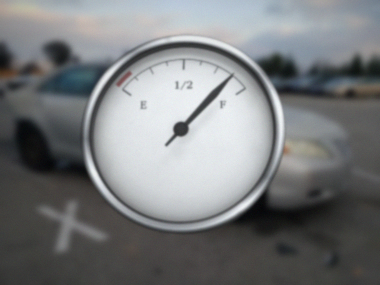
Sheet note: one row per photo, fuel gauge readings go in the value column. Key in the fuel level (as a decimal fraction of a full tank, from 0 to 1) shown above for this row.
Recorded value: 0.875
